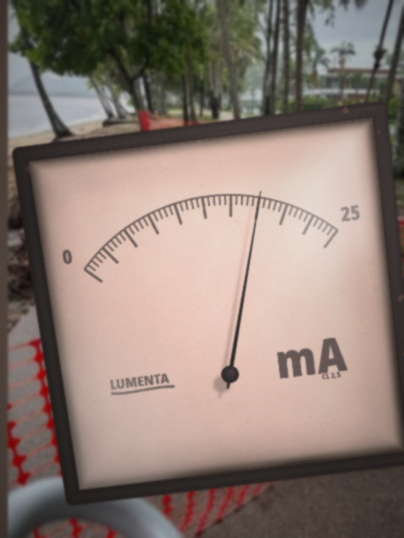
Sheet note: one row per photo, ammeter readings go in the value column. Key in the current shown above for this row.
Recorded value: 17.5 mA
